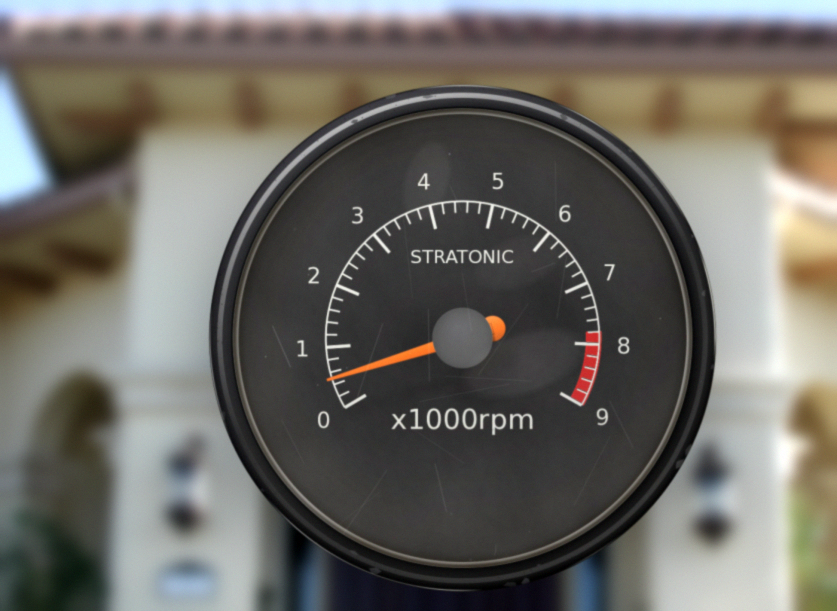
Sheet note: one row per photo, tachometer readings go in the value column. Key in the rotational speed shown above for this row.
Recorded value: 500 rpm
